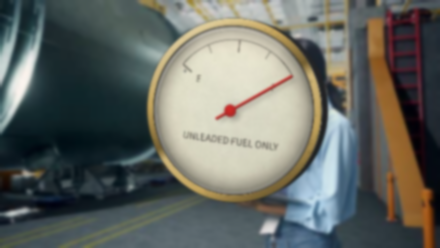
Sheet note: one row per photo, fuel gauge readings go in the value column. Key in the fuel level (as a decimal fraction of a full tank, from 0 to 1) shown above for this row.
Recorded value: 1
